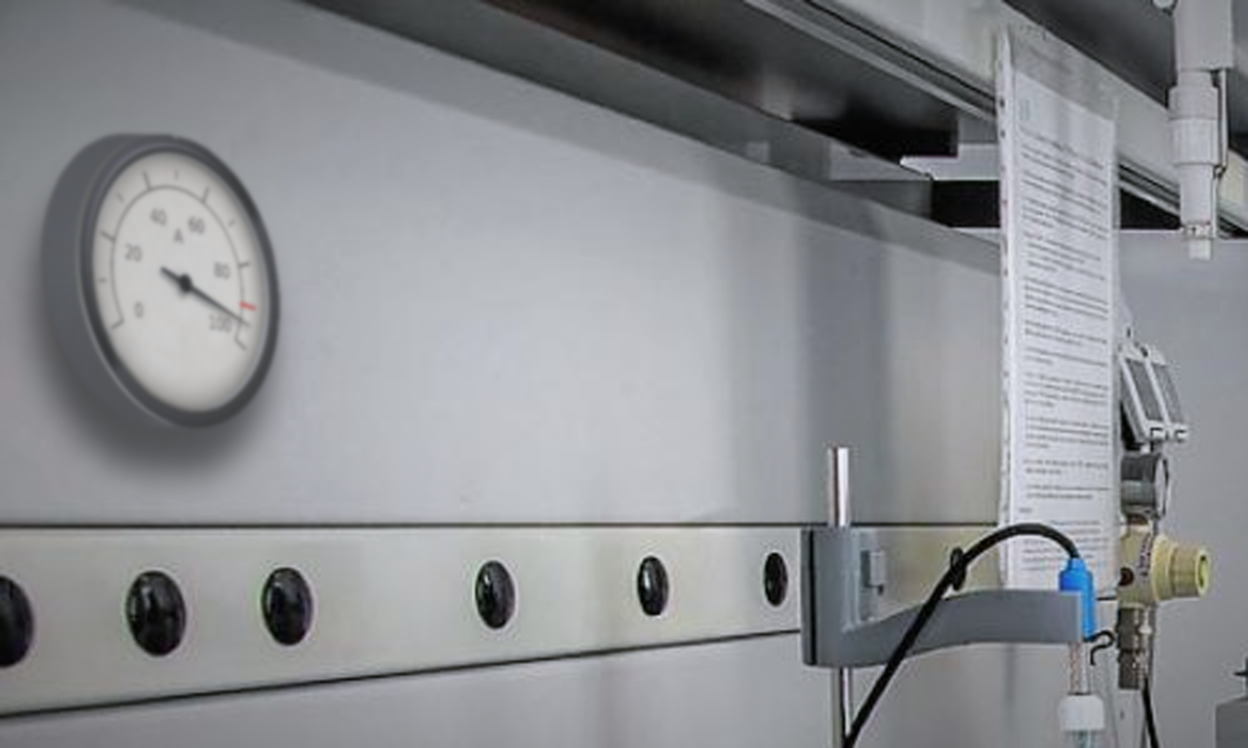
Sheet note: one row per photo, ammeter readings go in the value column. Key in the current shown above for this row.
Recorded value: 95 A
